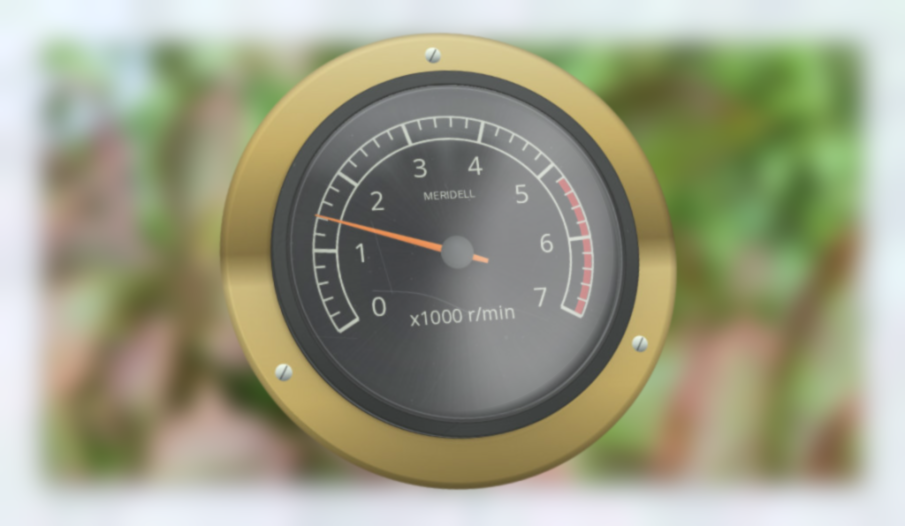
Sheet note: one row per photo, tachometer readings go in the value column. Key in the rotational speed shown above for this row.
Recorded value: 1400 rpm
